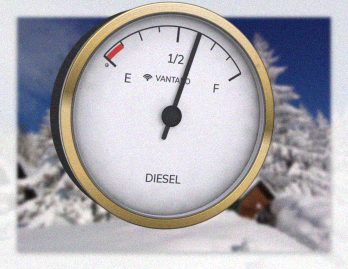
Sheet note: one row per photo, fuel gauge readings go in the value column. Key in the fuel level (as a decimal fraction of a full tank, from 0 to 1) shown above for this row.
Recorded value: 0.625
